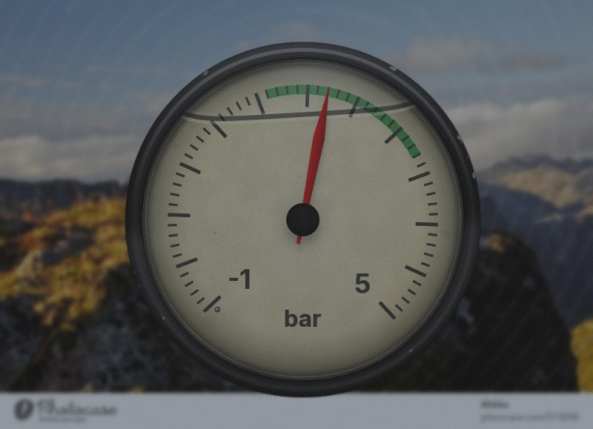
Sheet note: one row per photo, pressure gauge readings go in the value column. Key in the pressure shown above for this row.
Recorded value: 2.2 bar
